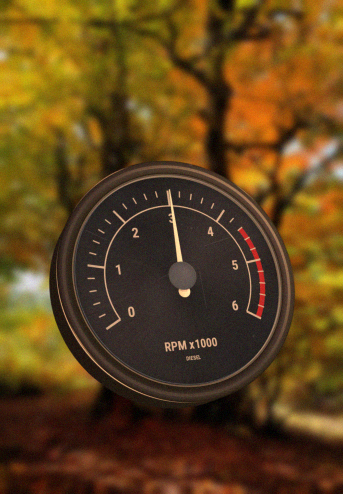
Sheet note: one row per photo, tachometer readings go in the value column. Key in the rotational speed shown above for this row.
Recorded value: 3000 rpm
